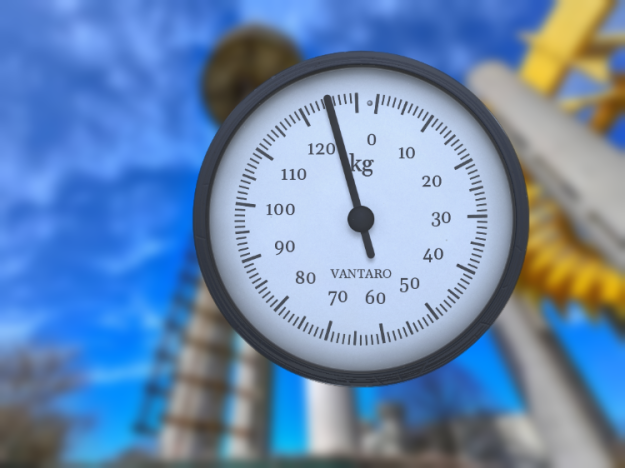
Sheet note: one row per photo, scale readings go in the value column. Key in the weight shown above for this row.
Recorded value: 125 kg
